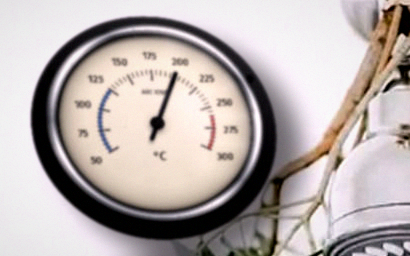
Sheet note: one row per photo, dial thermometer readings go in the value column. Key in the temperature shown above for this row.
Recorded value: 200 °C
